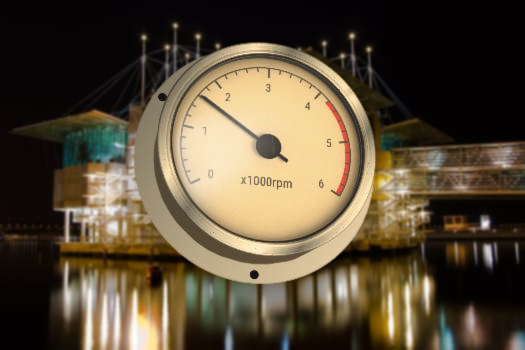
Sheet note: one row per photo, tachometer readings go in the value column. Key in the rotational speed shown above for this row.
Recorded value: 1600 rpm
